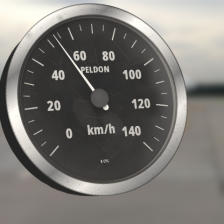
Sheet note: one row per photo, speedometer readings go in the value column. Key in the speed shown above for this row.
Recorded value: 52.5 km/h
